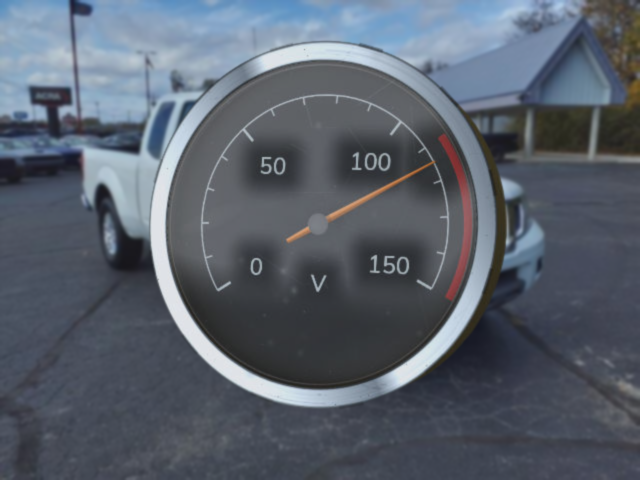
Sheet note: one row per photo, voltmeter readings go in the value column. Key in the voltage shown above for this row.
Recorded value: 115 V
